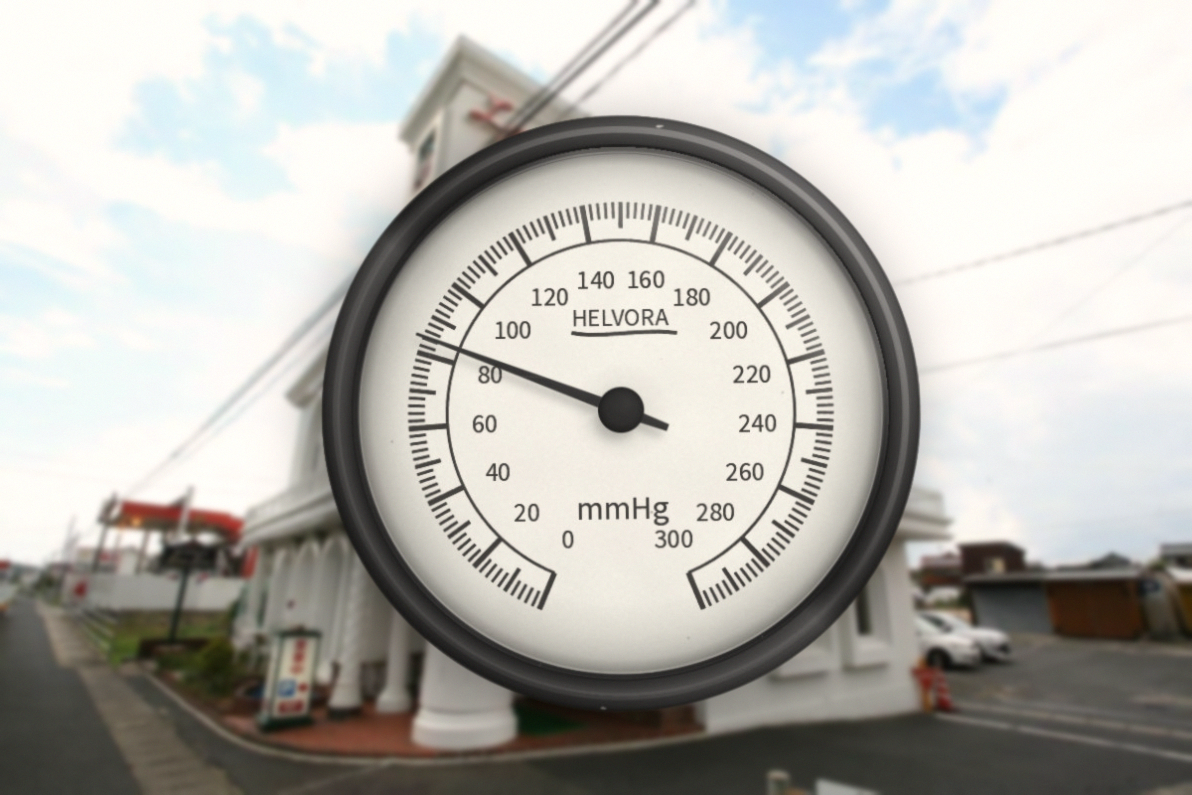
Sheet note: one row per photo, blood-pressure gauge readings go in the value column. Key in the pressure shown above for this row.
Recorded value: 84 mmHg
